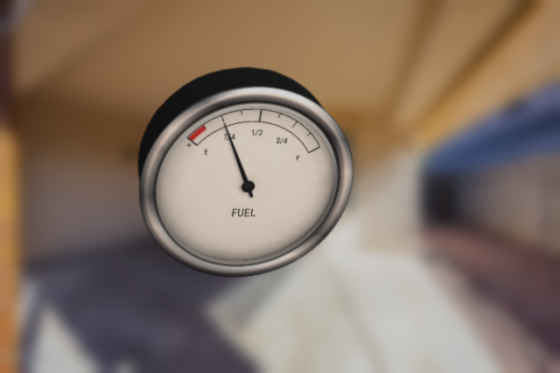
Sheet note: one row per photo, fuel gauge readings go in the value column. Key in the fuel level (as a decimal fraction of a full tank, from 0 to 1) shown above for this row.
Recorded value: 0.25
